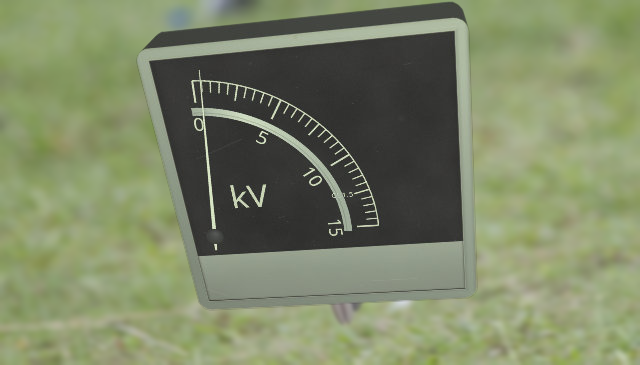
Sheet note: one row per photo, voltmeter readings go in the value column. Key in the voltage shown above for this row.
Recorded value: 0.5 kV
